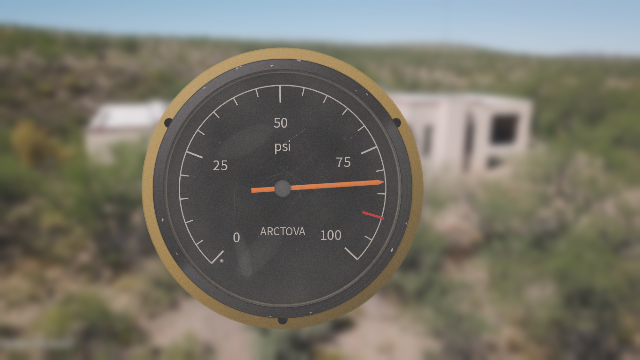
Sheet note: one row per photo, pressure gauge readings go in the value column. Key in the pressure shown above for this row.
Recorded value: 82.5 psi
